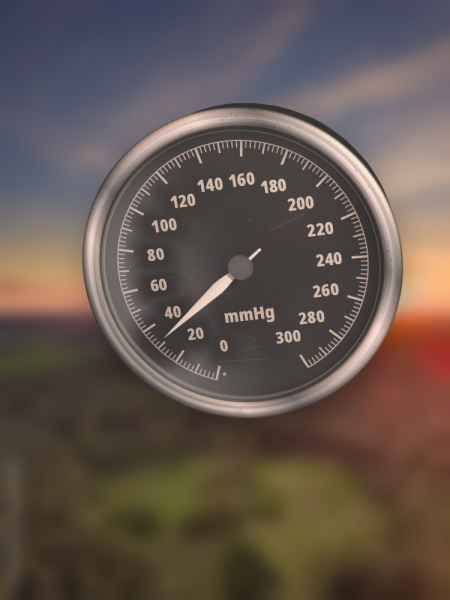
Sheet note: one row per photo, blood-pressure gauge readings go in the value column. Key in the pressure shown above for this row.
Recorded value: 32 mmHg
